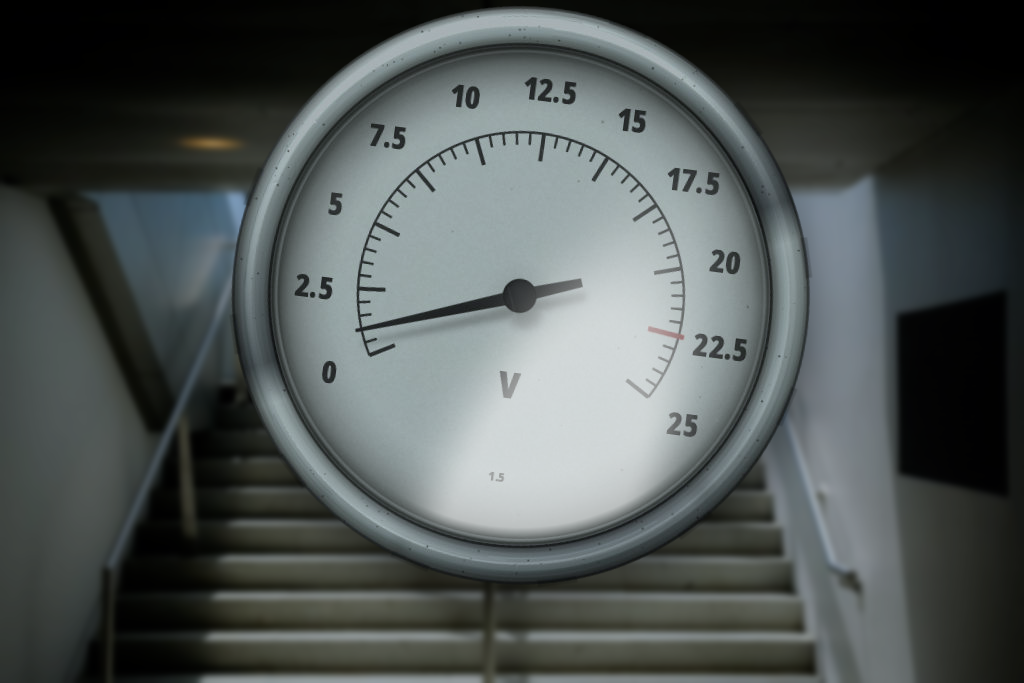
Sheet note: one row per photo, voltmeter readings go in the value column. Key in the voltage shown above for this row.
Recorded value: 1 V
